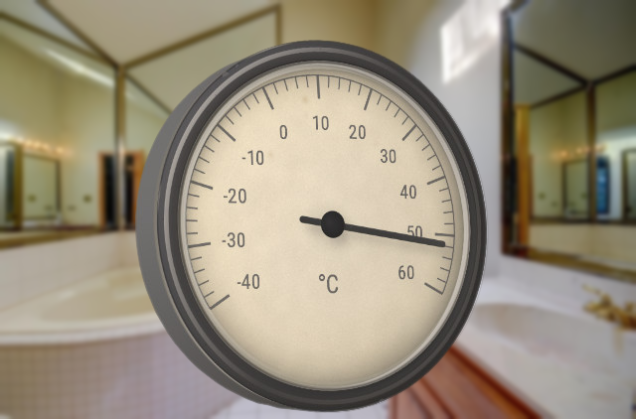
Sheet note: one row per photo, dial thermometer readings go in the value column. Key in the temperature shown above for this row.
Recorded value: 52 °C
